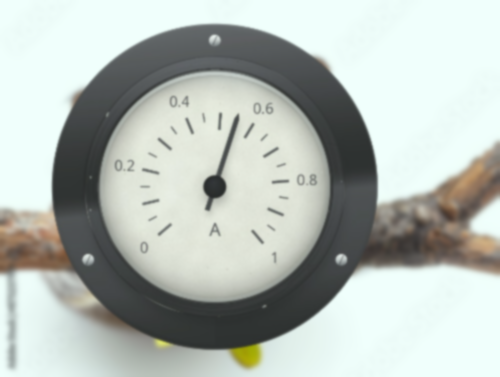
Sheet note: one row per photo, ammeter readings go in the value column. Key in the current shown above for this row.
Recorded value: 0.55 A
